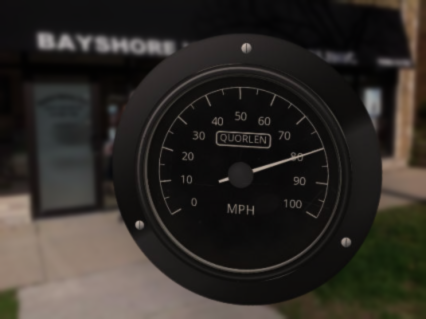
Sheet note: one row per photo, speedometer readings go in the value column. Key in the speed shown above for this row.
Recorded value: 80 mph
